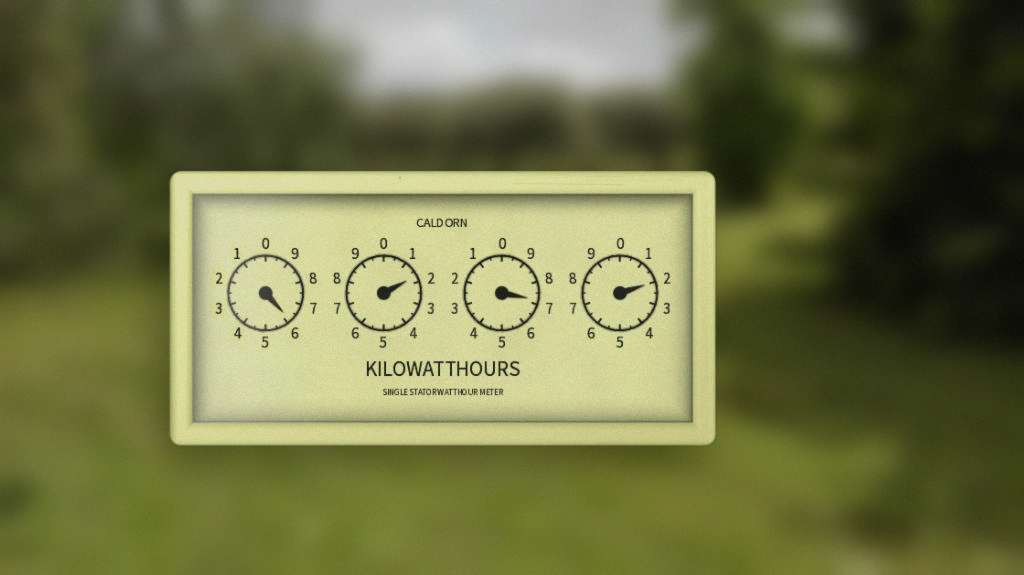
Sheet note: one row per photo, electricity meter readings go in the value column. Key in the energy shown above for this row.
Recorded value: 6172 kWh
